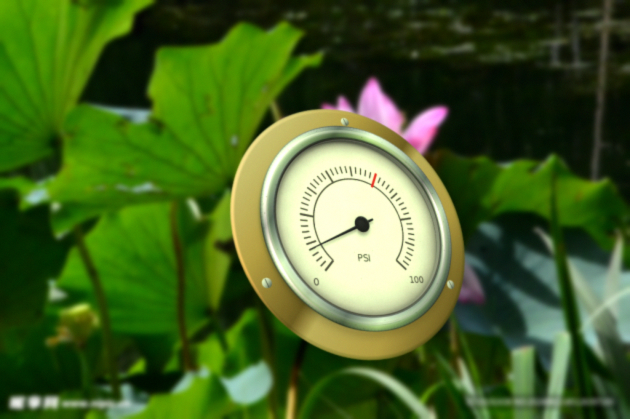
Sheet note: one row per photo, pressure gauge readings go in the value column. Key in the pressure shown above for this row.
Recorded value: 8 psi
